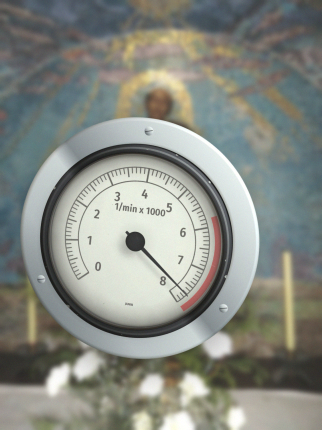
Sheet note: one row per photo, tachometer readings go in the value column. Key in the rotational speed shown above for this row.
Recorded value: 7700 rpm
